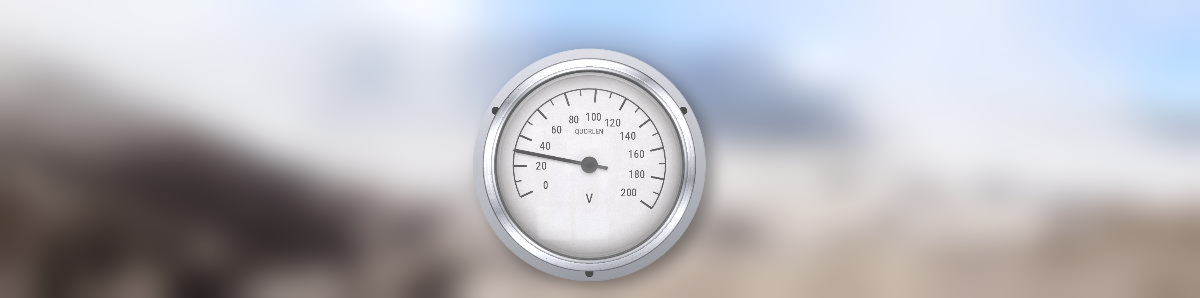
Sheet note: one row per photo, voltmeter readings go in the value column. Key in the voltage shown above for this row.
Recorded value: 30 V
